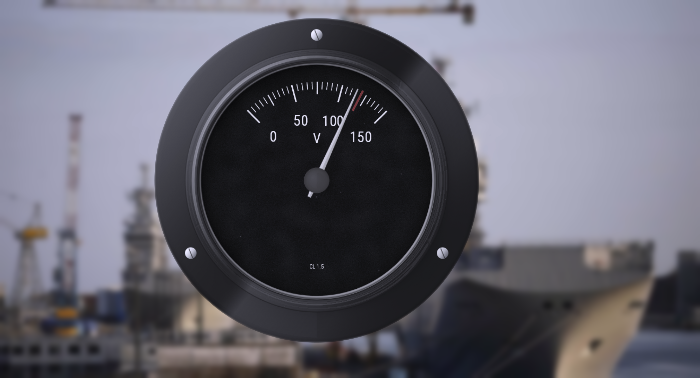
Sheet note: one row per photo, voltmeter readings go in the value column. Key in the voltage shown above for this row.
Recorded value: 115 V
